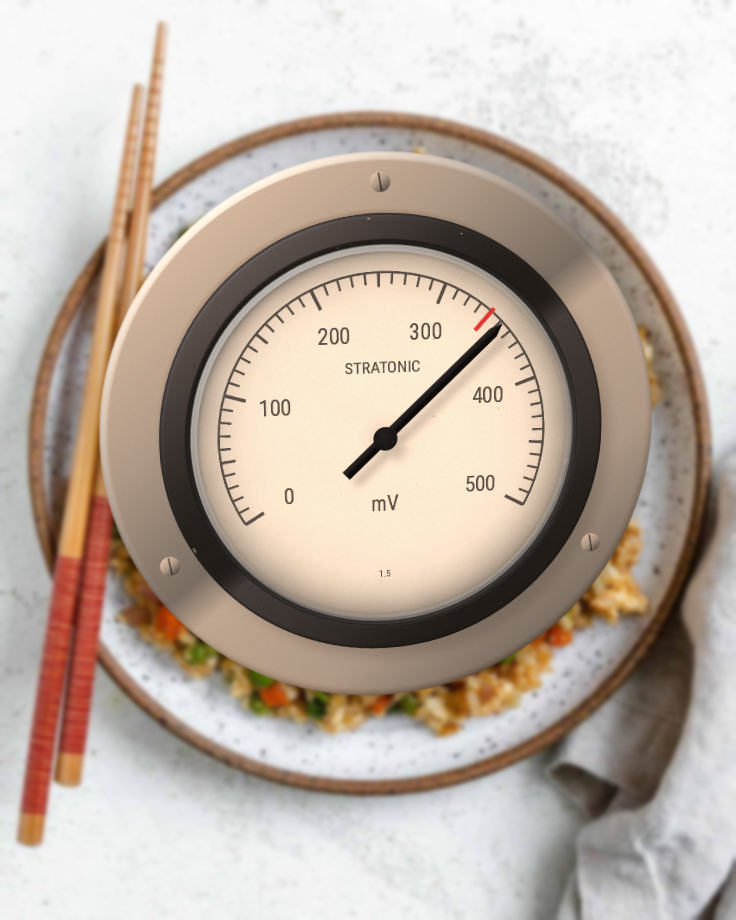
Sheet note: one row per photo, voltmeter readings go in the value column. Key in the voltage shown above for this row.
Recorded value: 350 mV
